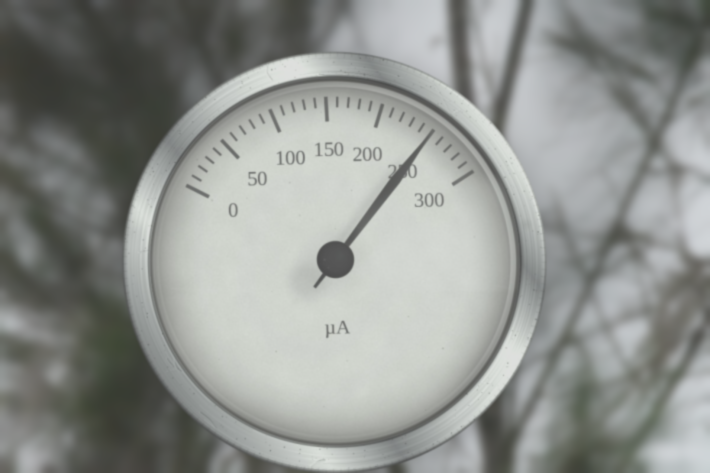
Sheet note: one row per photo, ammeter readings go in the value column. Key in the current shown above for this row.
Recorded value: 250 µA
